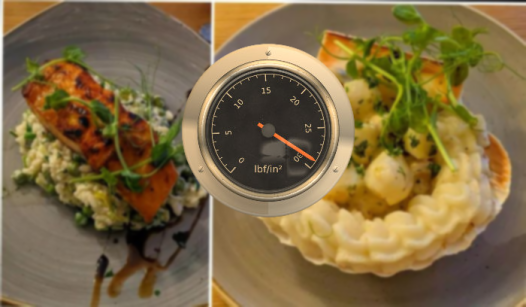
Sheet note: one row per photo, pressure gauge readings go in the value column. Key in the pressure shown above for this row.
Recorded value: 29 psi
